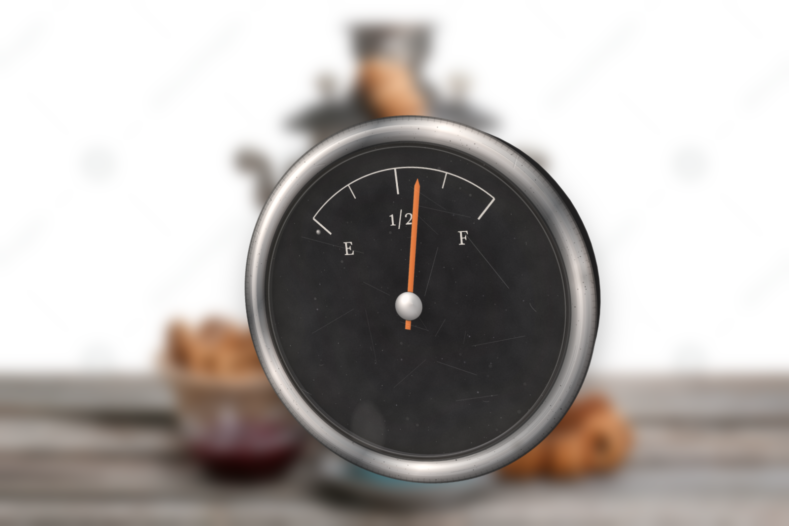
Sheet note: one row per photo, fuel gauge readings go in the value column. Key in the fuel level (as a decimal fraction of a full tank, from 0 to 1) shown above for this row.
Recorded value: 0.625
